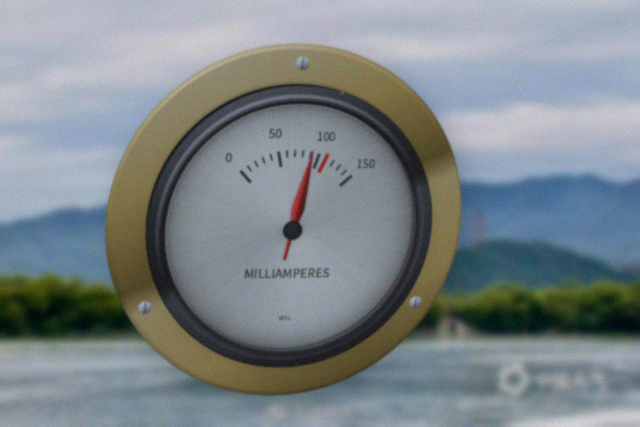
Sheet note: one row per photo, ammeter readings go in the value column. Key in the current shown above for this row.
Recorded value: 90 mA
